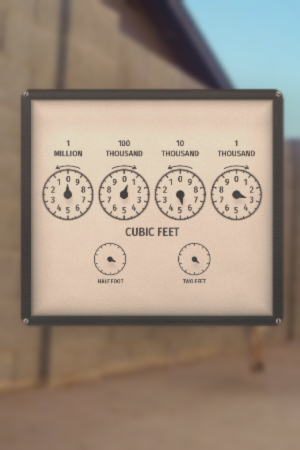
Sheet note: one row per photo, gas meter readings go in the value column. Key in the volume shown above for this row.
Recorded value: 5300 ft³
